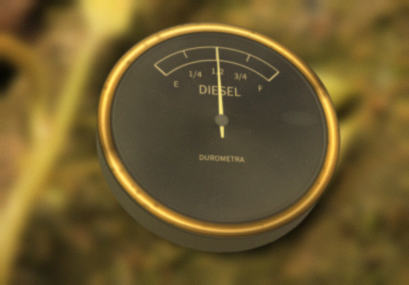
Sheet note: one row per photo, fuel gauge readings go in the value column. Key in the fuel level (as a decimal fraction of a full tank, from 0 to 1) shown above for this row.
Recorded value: 0.5
